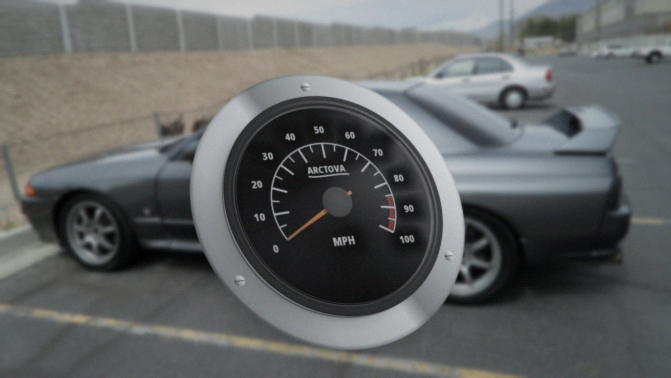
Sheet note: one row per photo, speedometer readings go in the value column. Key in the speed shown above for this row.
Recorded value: 0 mph
